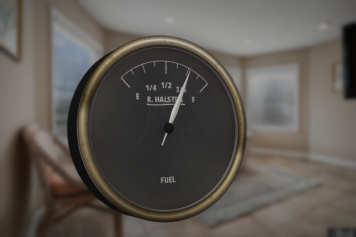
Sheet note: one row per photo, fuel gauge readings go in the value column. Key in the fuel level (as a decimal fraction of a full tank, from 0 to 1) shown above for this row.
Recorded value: 0.75
